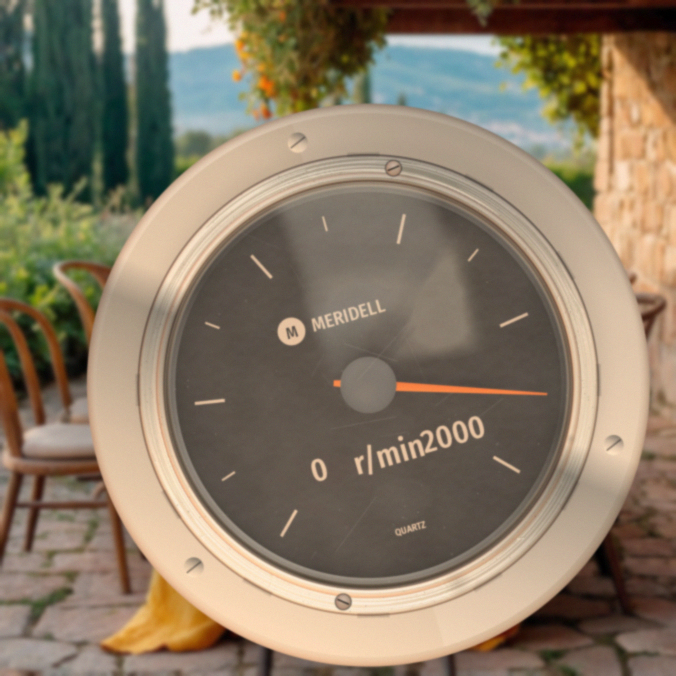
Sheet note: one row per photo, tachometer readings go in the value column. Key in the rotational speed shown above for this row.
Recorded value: 1800 rpm
